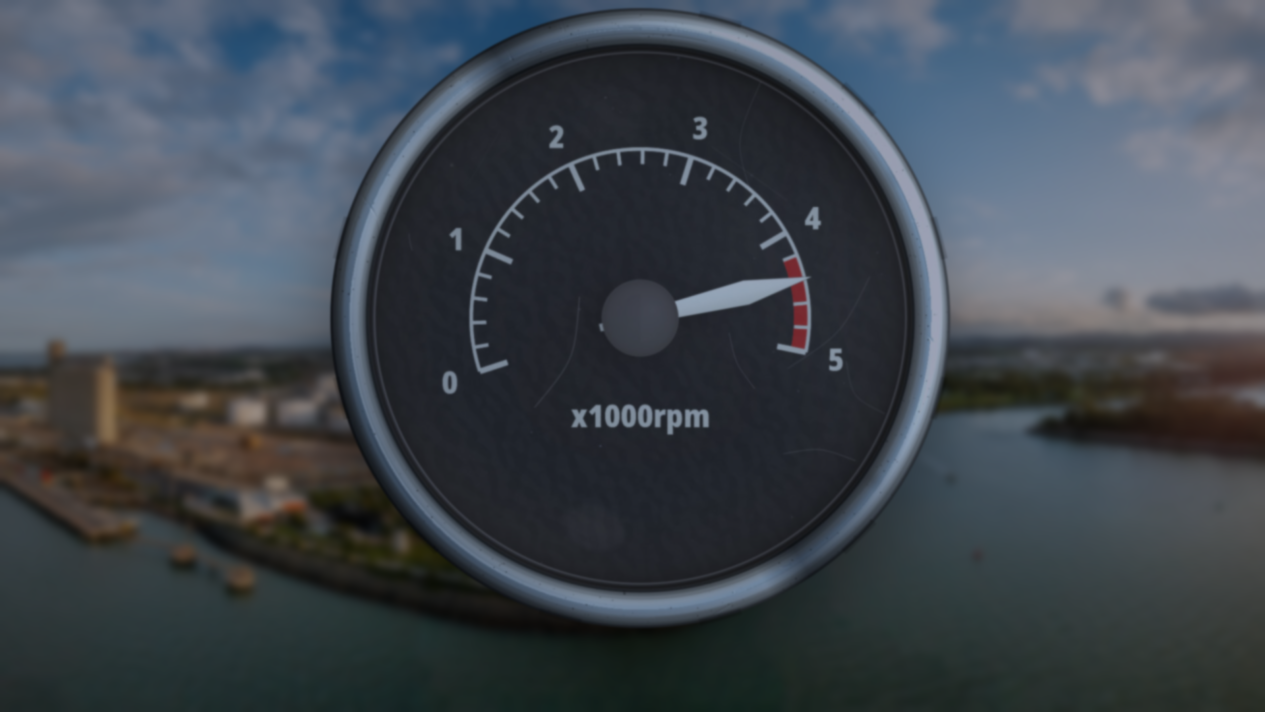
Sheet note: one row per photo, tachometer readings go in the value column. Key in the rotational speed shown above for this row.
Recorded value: 4400 rpm
